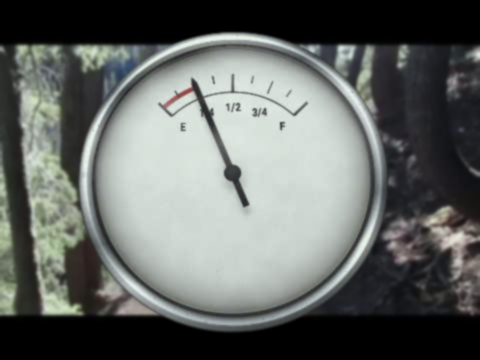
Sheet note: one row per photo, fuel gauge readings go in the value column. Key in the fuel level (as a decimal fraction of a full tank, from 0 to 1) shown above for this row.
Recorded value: 0.25
